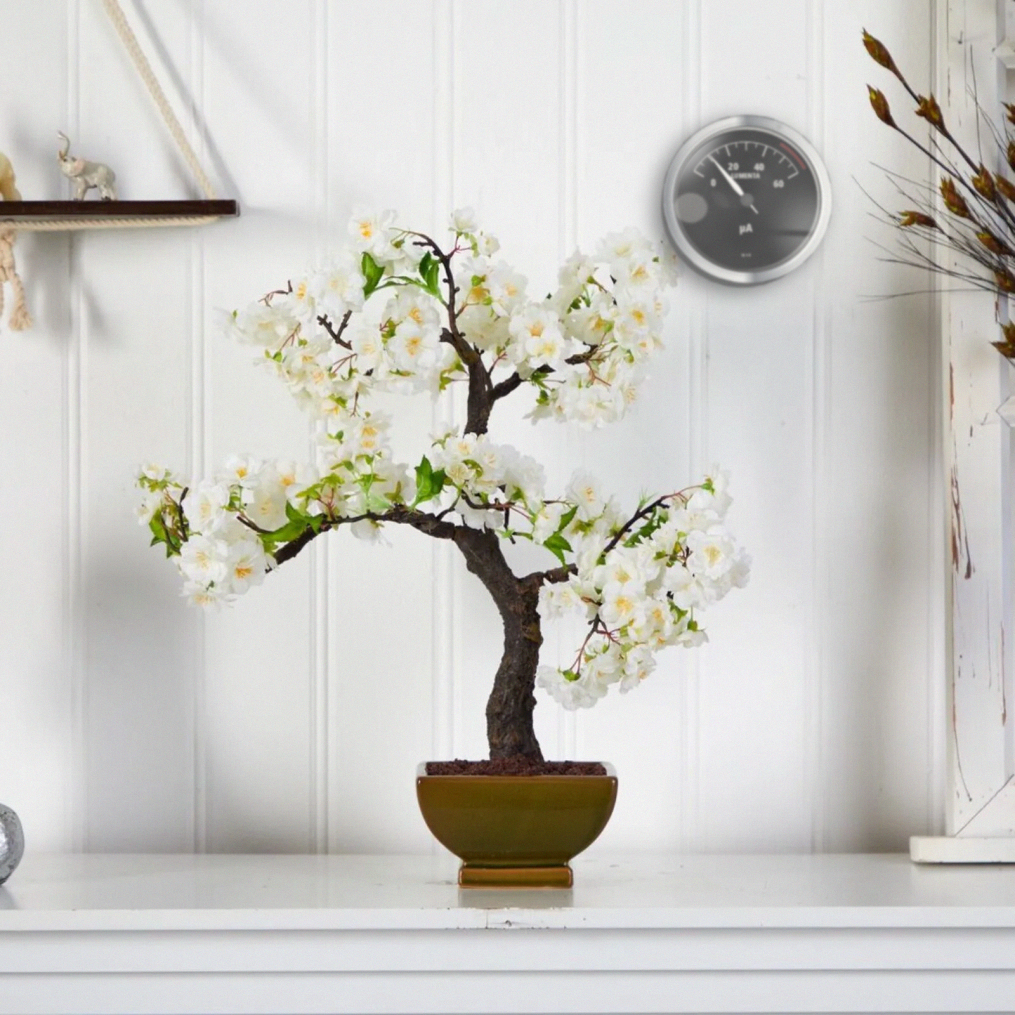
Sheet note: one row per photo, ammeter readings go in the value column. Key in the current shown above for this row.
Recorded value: 10 µA
